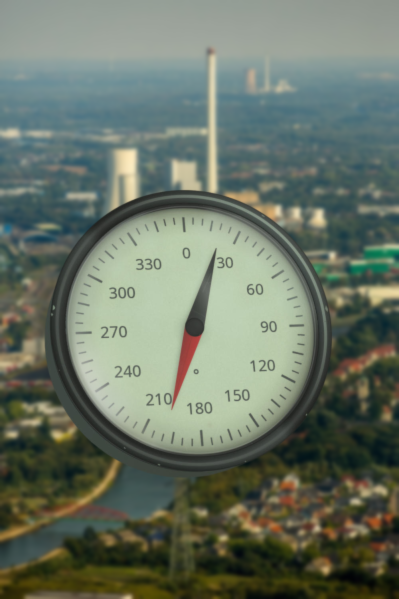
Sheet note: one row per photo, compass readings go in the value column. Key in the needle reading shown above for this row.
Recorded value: 200 °
